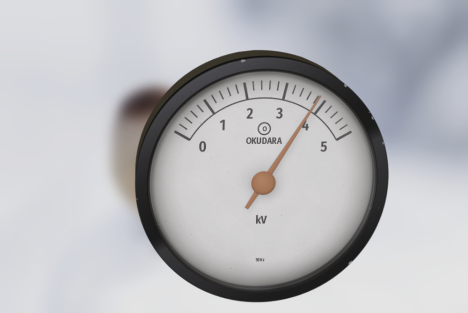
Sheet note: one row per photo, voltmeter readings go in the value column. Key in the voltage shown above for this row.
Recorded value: 3.8 kV
